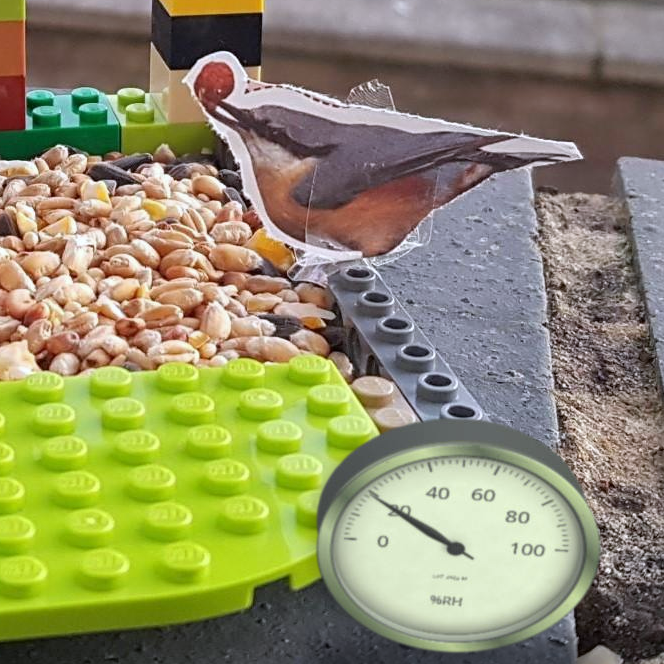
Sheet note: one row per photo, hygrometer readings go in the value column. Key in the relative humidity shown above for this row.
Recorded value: 20 %
